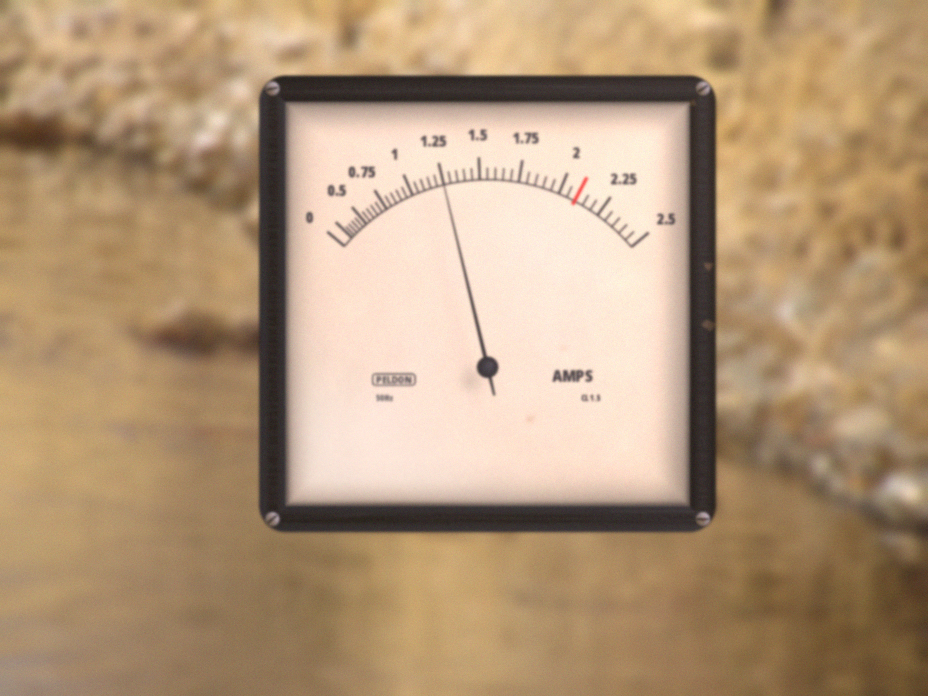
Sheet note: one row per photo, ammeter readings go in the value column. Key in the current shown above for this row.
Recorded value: 1.25 A
